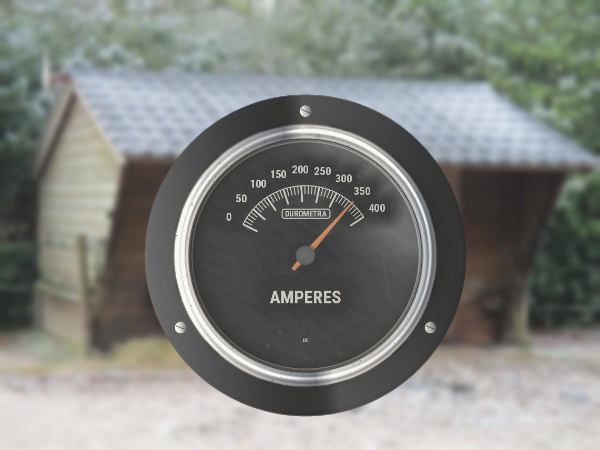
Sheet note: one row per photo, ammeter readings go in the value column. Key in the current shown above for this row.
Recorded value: 350 A
